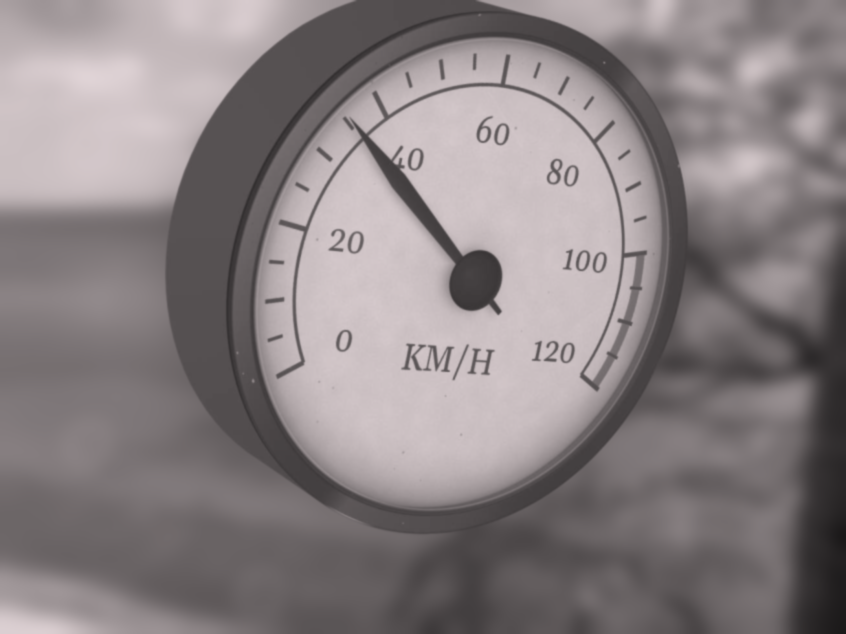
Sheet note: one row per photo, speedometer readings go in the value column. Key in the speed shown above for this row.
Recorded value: 35 km/h
